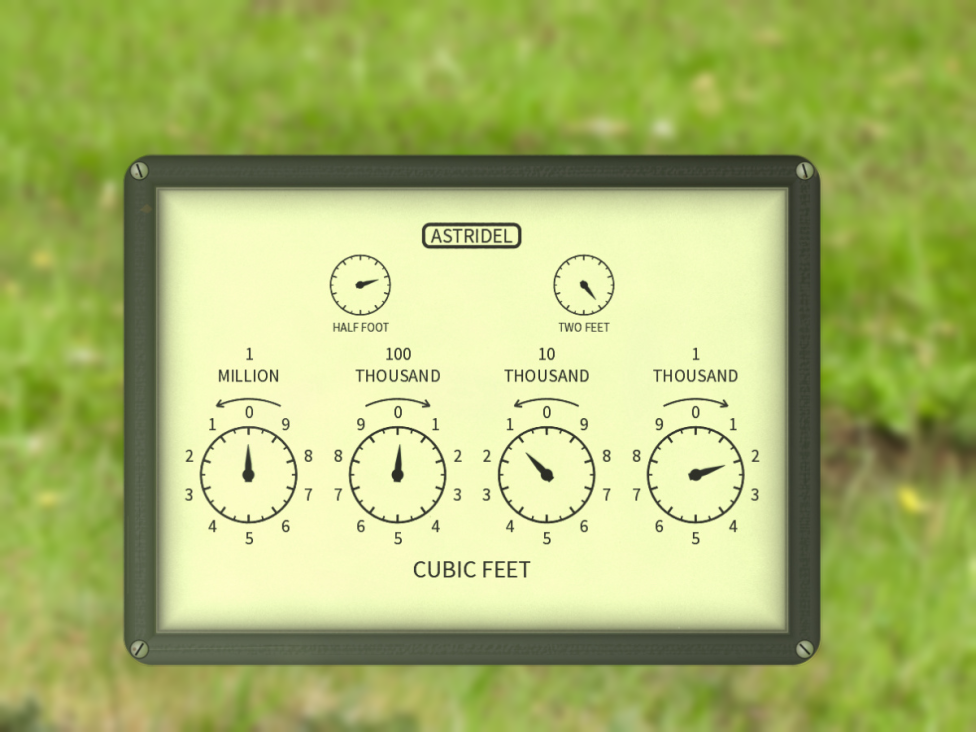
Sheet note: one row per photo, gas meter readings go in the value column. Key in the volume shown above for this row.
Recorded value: 1200 ft³
